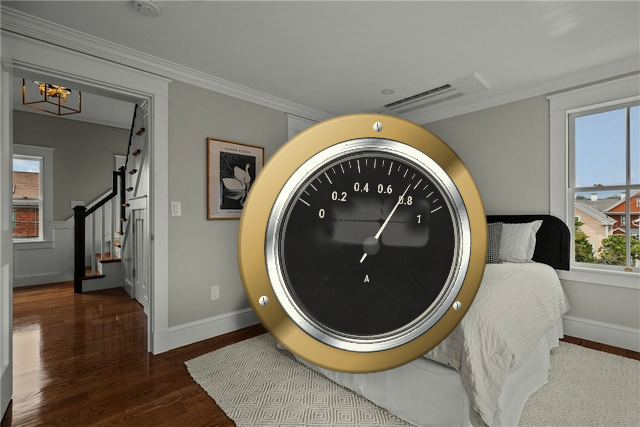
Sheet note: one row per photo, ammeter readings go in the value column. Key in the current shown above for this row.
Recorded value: 0.75 A
